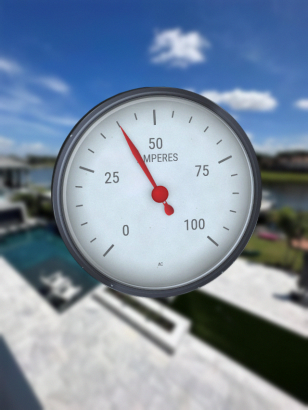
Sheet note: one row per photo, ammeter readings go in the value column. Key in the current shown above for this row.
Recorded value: 40 A
